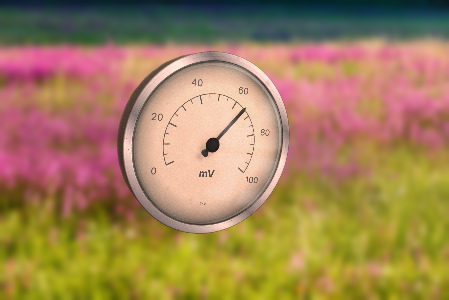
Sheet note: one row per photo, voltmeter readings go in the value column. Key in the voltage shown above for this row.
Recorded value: 65 mV
